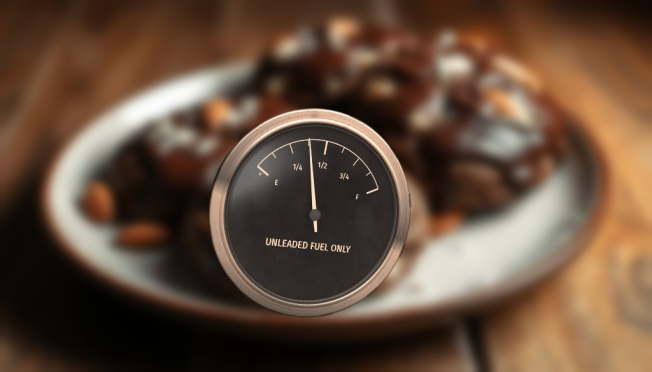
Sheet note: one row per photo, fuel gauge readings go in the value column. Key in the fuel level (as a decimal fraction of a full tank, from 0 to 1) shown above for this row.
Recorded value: 0.375
